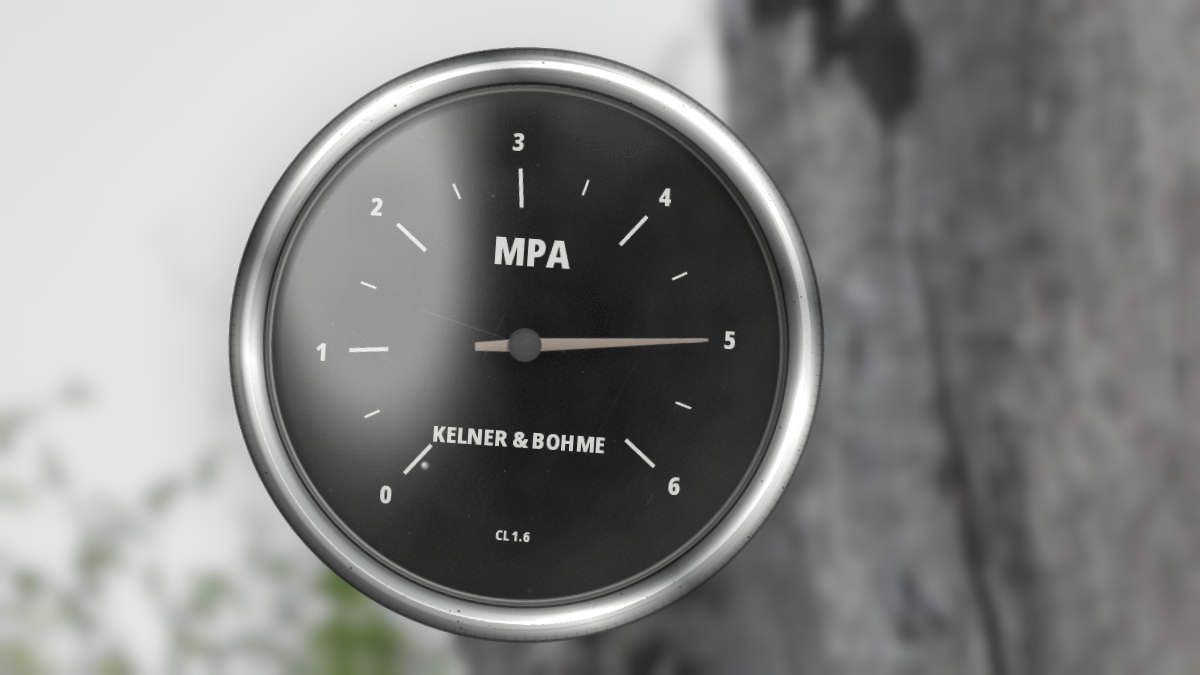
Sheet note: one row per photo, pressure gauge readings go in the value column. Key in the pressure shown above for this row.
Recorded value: 5 MPa
